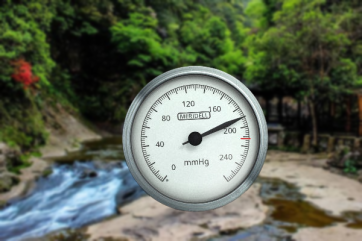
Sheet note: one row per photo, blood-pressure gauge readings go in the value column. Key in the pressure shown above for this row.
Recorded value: 190 mmHg
